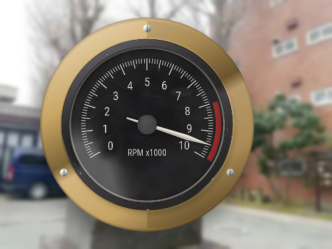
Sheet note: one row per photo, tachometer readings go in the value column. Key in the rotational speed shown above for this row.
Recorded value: 9500 rpm
